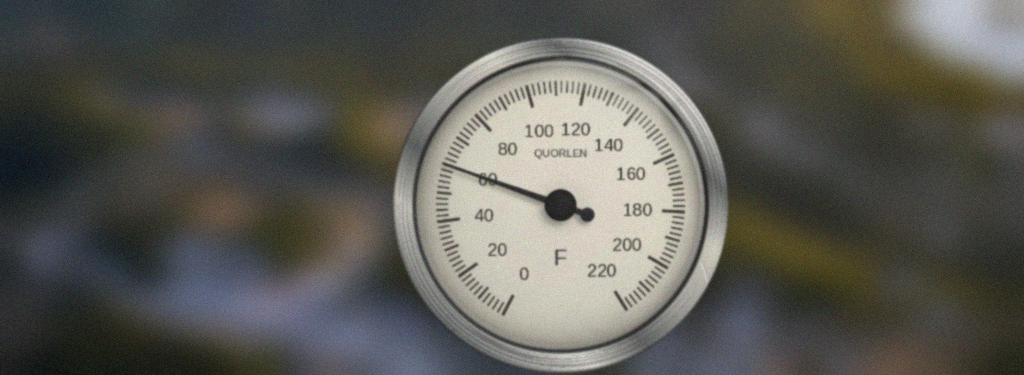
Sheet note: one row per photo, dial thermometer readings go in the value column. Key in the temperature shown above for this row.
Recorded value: 60 °F
